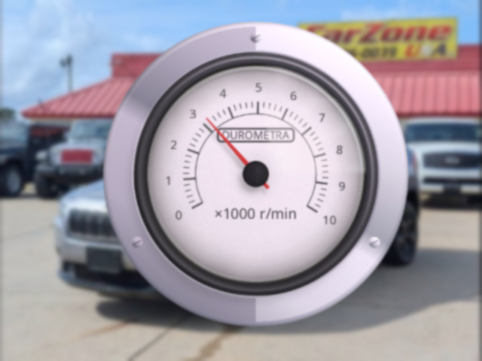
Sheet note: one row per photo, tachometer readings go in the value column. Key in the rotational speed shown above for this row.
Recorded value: 3200 rpm
